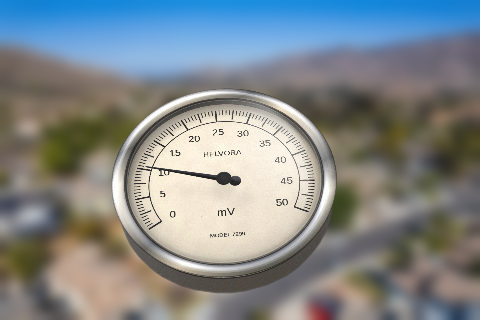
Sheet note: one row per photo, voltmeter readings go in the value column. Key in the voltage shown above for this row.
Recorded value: 10 mV
